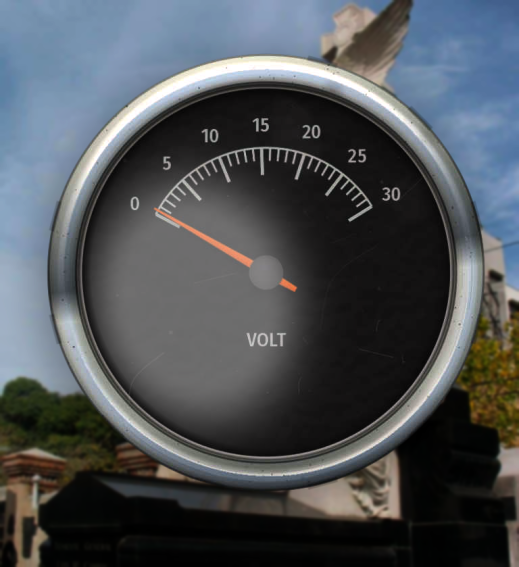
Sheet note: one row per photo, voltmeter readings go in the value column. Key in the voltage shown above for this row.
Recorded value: 0.5 V
